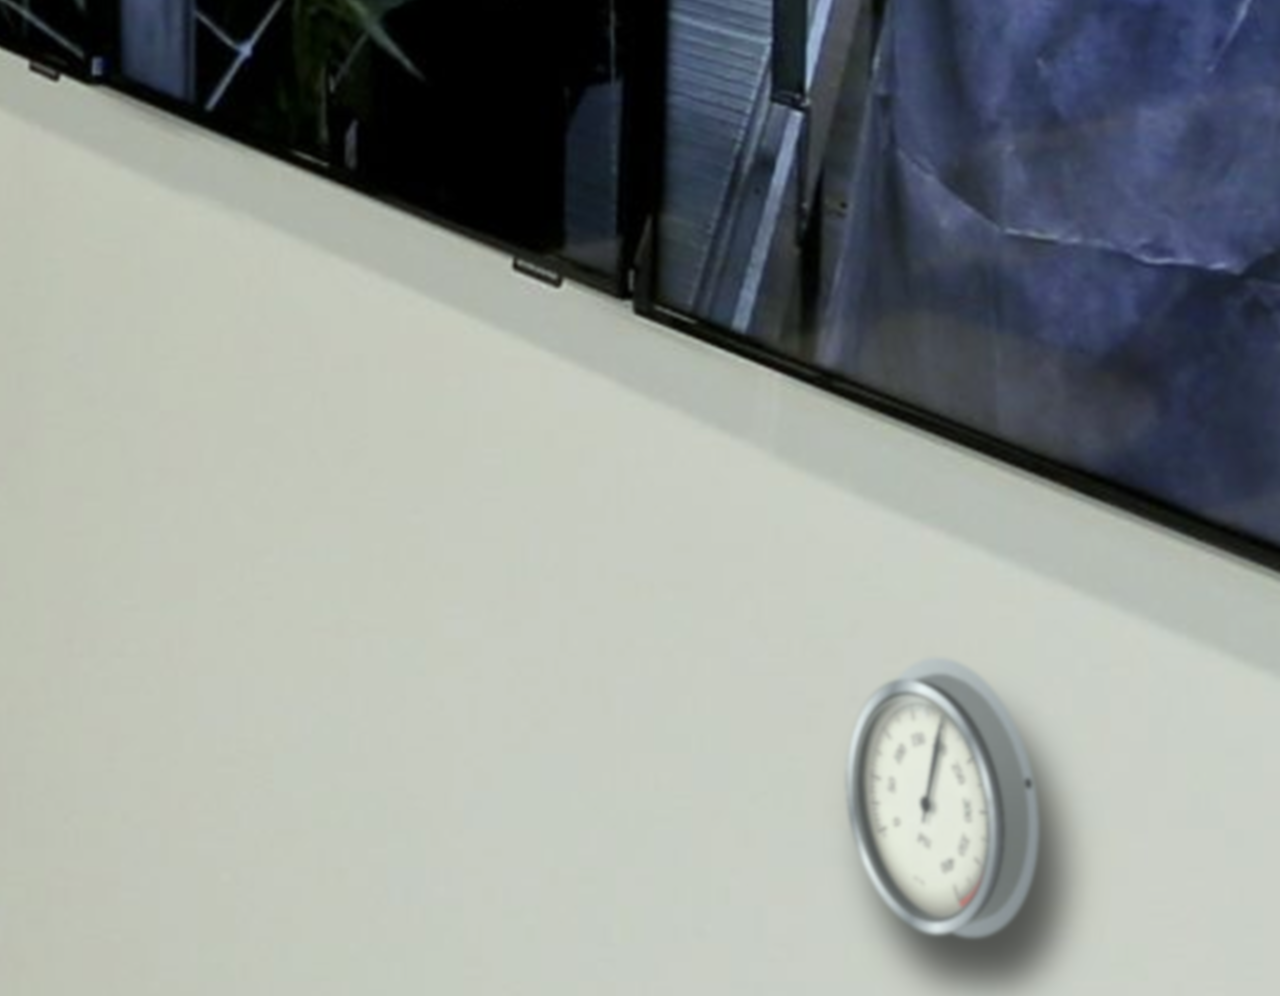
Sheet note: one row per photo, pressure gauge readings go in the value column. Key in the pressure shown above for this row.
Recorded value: 200 psi
